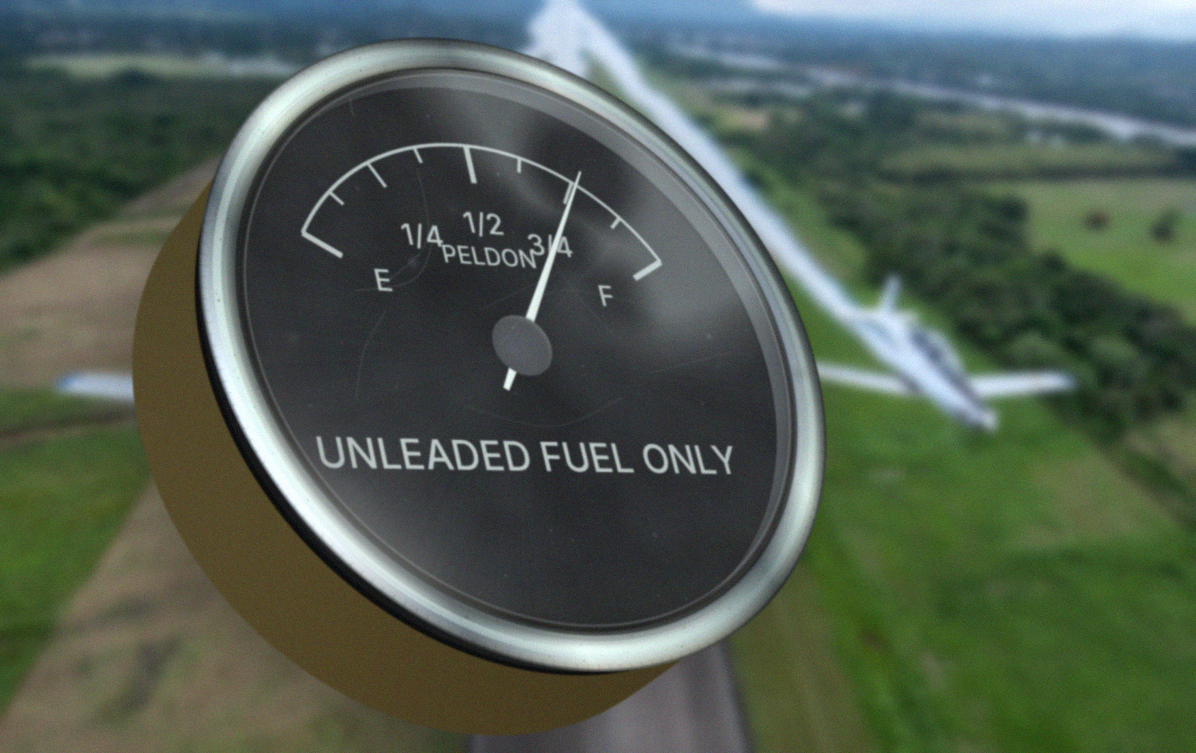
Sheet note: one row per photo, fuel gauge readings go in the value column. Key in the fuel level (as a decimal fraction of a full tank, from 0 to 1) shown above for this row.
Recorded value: 0.75
